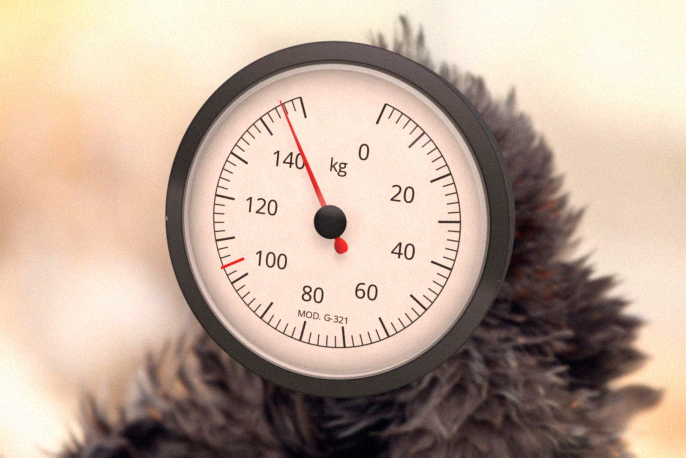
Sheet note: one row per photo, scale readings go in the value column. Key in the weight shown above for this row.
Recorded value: 146 kg
